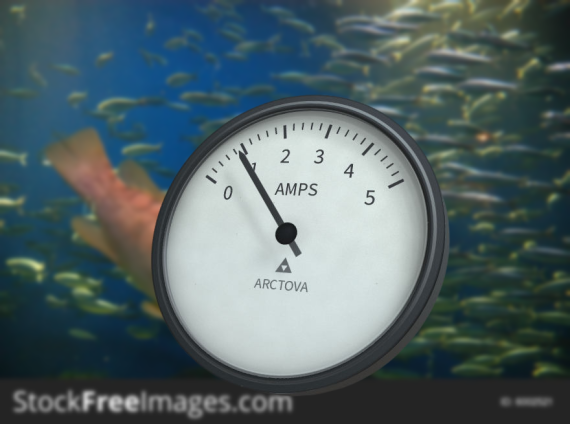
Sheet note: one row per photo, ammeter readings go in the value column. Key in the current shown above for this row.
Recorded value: 0.9 A
